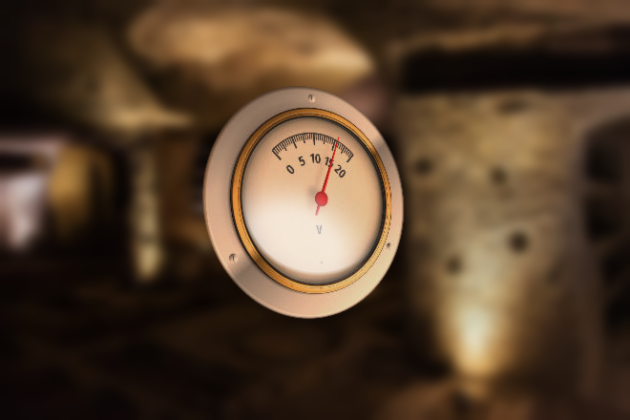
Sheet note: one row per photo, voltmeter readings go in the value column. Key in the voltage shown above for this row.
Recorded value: 15 V
